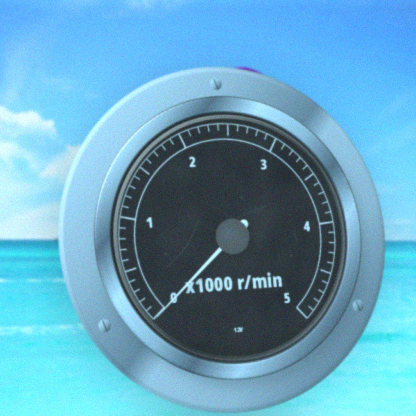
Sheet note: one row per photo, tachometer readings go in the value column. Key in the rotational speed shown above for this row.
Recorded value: 0 rpm
